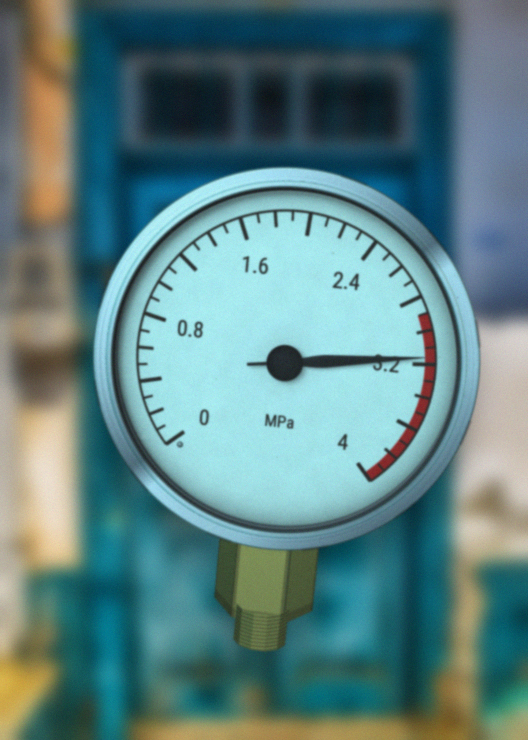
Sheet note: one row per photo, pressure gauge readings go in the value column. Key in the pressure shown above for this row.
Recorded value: 3.15 MPa
